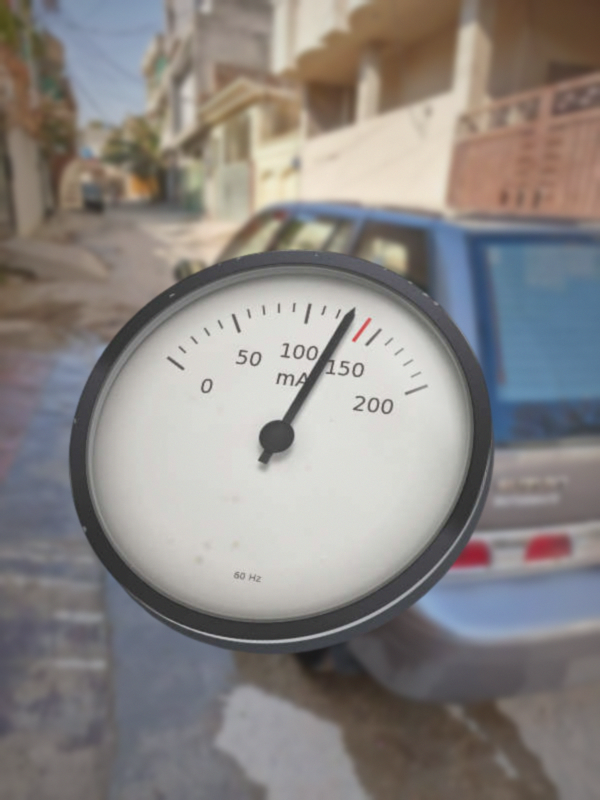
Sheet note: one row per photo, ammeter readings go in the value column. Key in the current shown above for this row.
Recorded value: 130 mA
